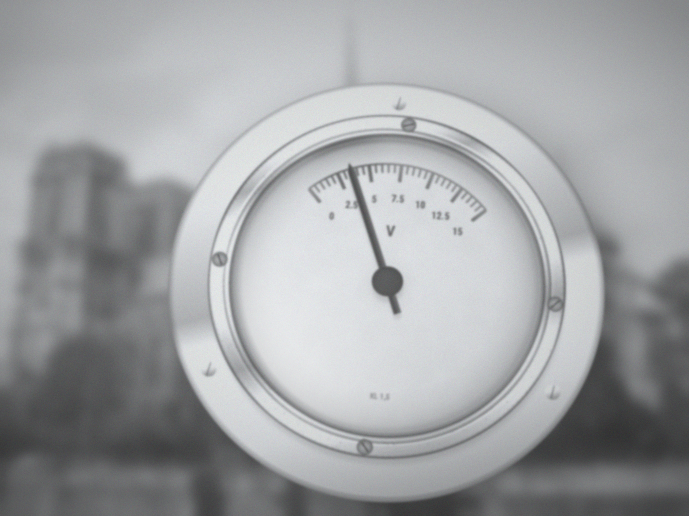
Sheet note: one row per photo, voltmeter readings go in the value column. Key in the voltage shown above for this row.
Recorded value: 3.5 V
